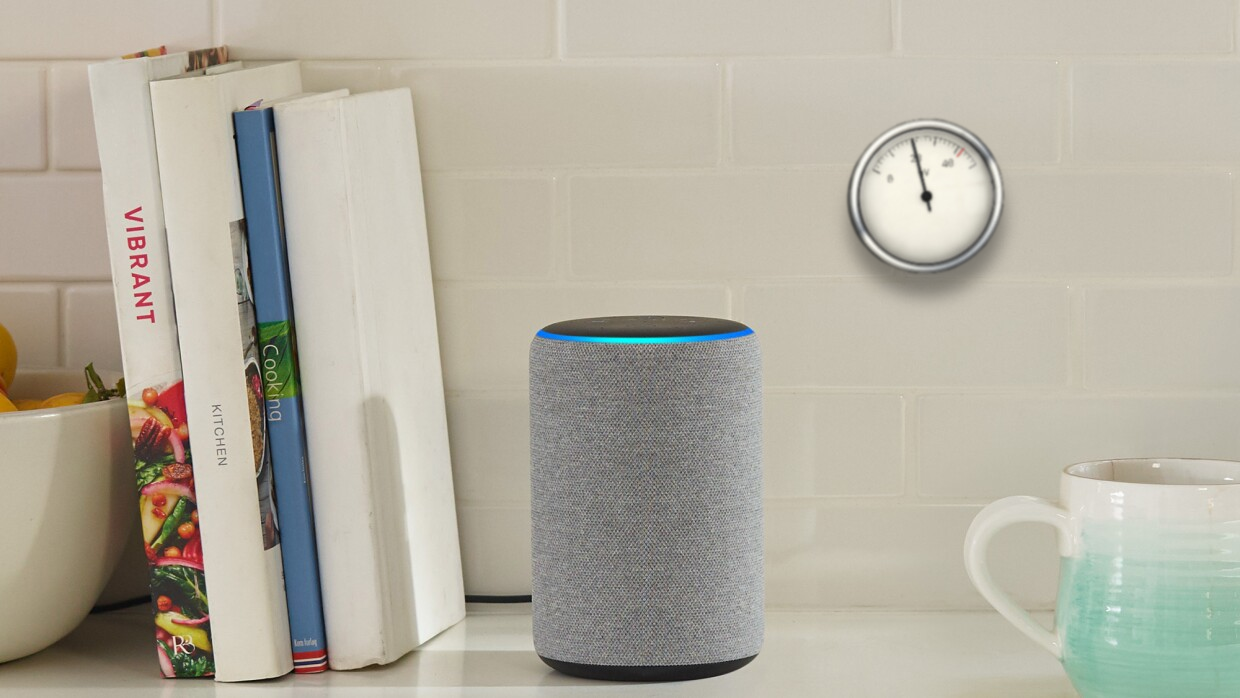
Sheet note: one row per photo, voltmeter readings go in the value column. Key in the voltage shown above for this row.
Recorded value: 20 mV
